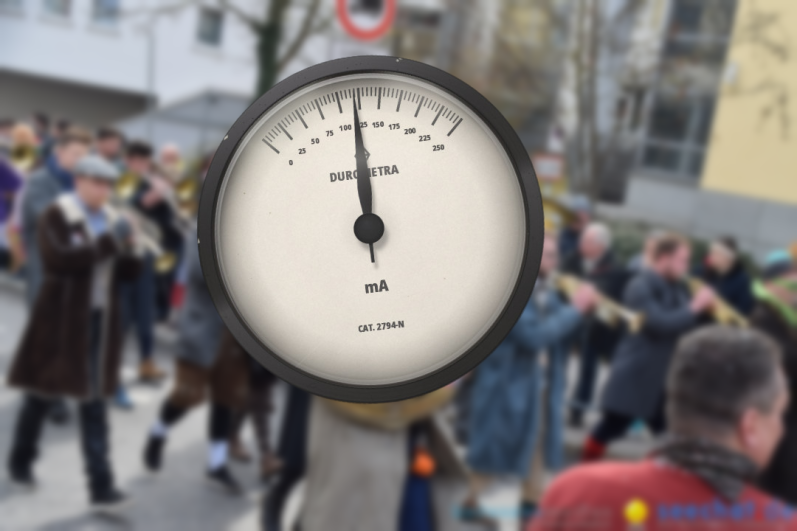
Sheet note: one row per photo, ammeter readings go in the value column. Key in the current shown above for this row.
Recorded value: 120 mA
